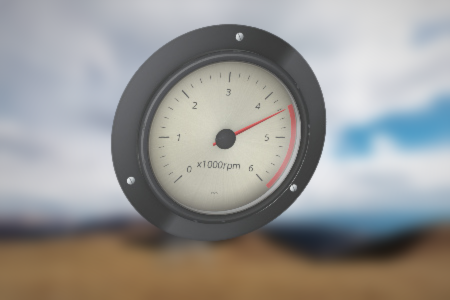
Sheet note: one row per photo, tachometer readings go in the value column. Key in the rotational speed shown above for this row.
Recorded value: 4400 rpm
